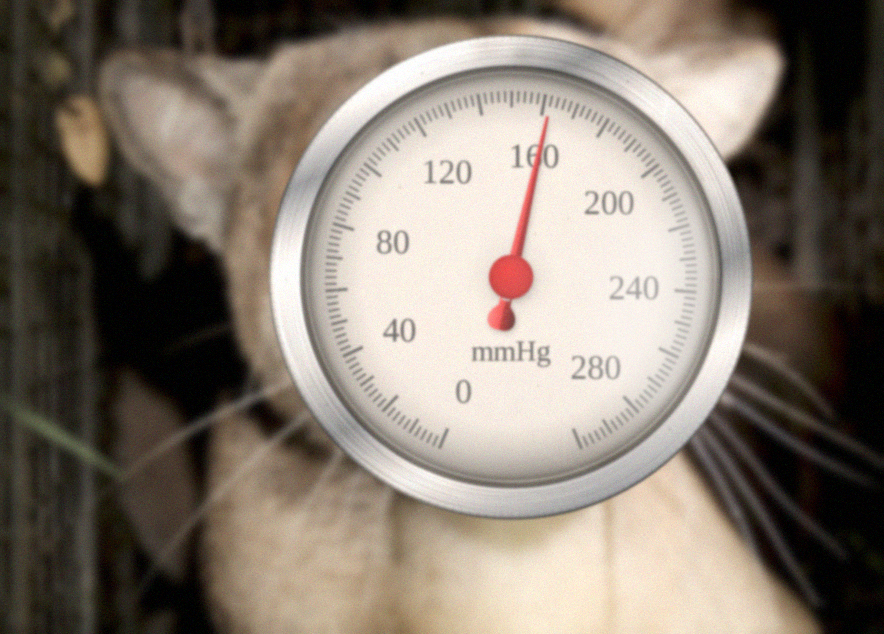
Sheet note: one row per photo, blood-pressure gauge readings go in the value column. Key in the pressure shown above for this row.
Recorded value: 162 mmHg
